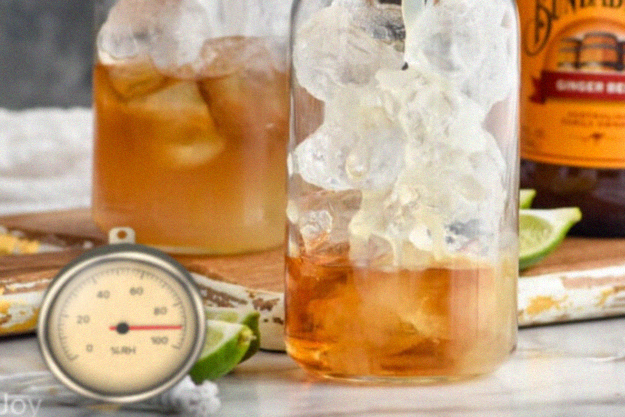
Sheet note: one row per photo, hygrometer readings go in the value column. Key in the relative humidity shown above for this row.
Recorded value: 90 %
